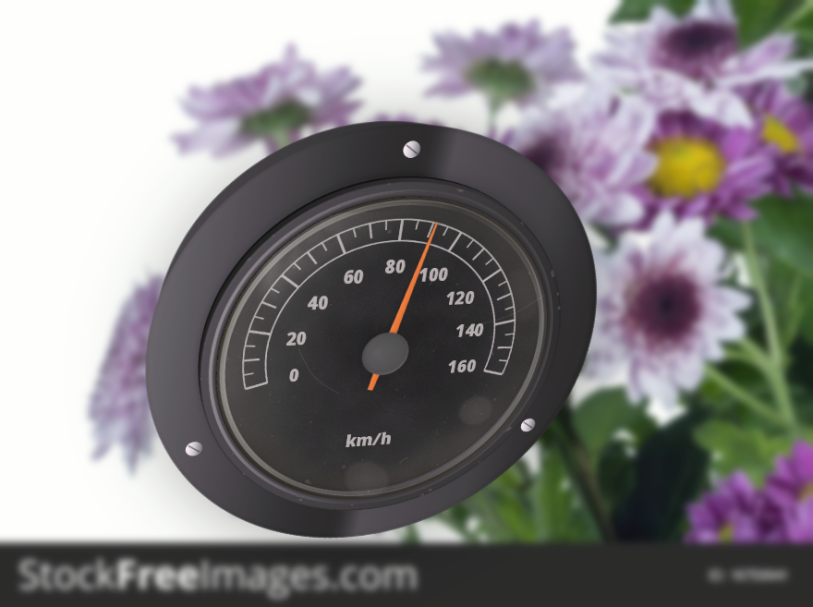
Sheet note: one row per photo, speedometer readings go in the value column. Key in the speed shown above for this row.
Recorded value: 90 km/h
